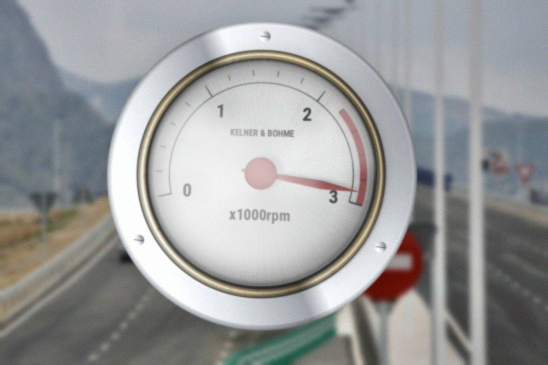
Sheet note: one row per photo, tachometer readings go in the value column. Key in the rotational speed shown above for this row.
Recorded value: 2900 rpm
